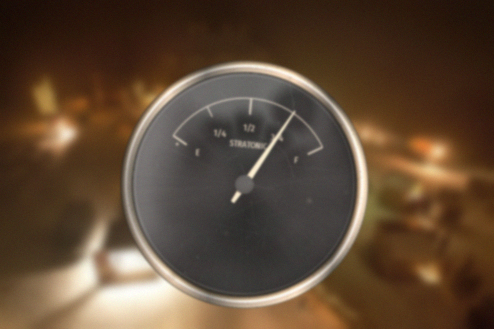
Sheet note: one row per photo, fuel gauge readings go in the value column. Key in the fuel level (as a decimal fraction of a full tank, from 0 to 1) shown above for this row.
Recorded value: 0.75
